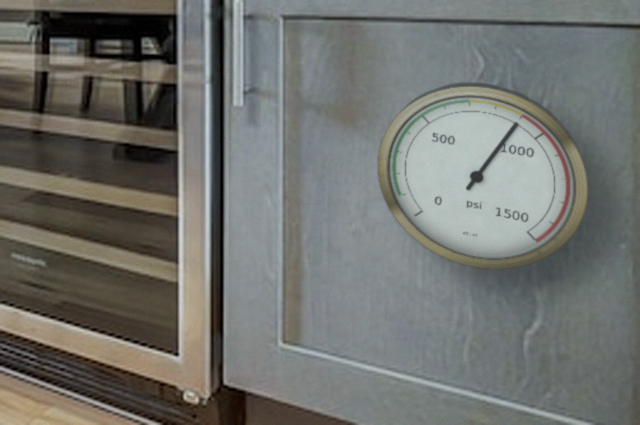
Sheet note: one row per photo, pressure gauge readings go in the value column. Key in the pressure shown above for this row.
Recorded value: 900 psi
